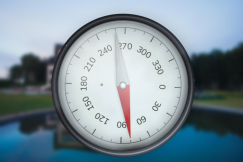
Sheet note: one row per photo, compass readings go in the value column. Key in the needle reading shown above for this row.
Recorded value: 80 °
